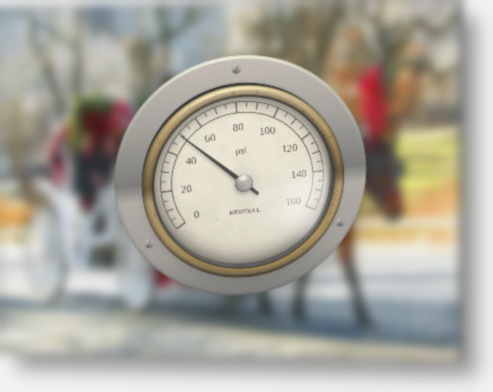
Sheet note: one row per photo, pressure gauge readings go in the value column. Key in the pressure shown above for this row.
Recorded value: 50 psi
